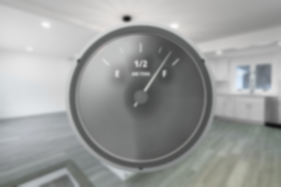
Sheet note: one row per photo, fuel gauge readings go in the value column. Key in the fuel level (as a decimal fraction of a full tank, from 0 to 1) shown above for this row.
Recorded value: 0.875
